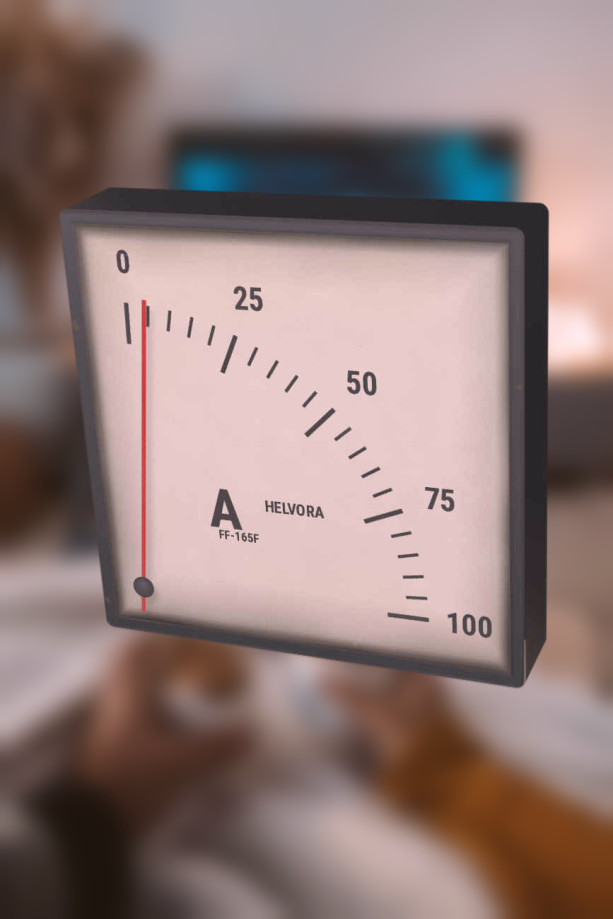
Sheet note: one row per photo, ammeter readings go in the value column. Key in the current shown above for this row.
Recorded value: 5 A
